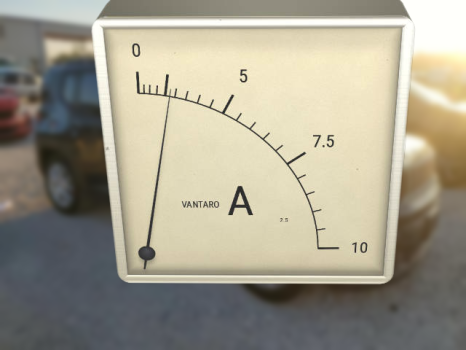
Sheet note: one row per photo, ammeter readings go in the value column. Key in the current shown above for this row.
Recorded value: 2.75 A
